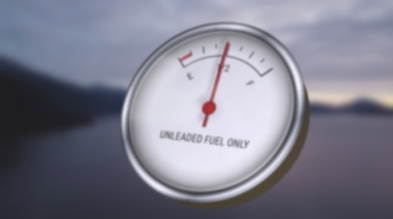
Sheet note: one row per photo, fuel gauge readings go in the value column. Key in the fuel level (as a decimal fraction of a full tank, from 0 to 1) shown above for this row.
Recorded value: 0.5
